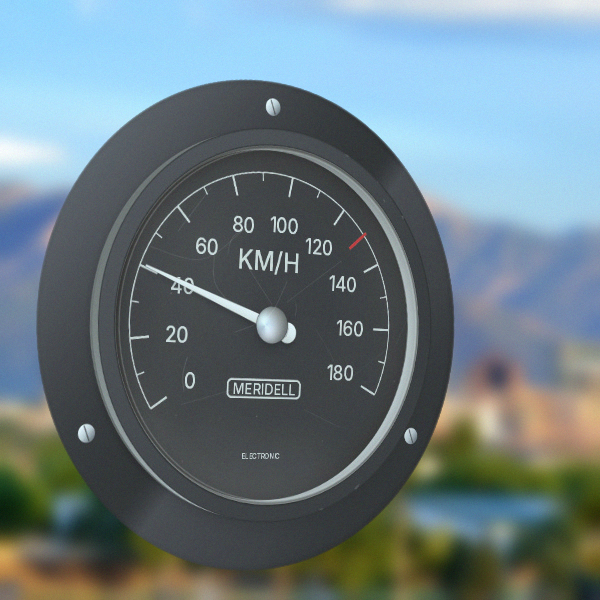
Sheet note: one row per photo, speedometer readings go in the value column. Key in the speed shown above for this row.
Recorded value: 40 km/h
